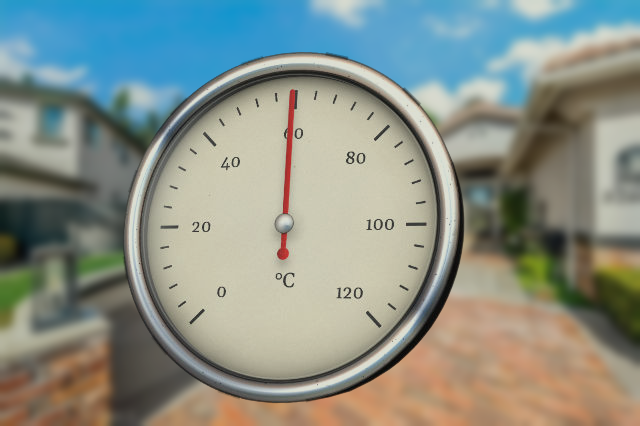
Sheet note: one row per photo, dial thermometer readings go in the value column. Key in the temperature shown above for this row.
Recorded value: 60 °C
